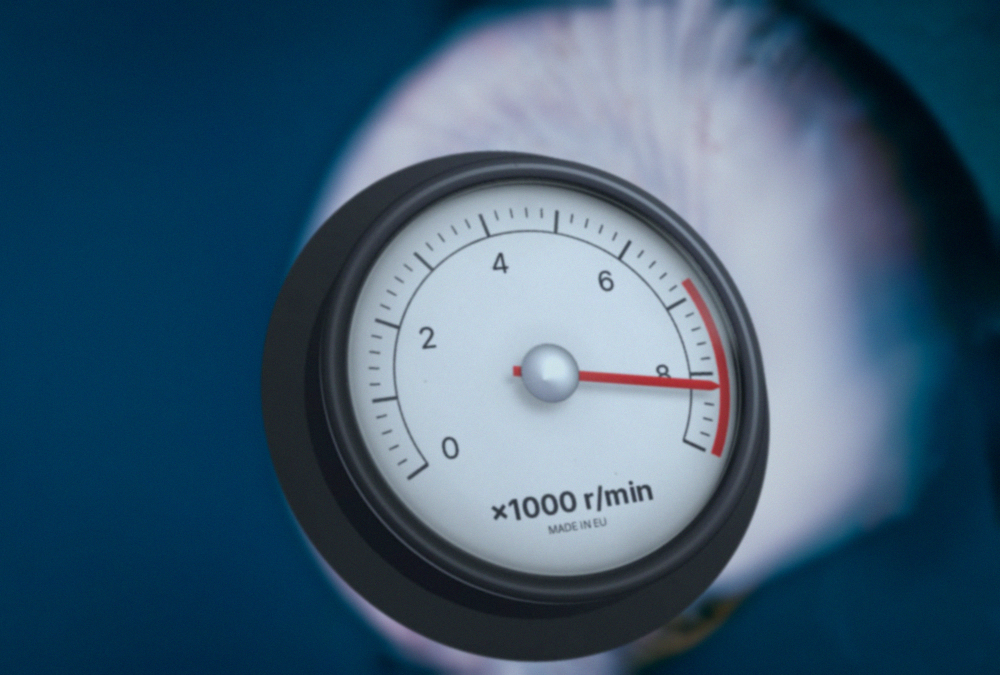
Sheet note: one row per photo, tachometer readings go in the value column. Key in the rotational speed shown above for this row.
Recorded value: 8200 rpm
